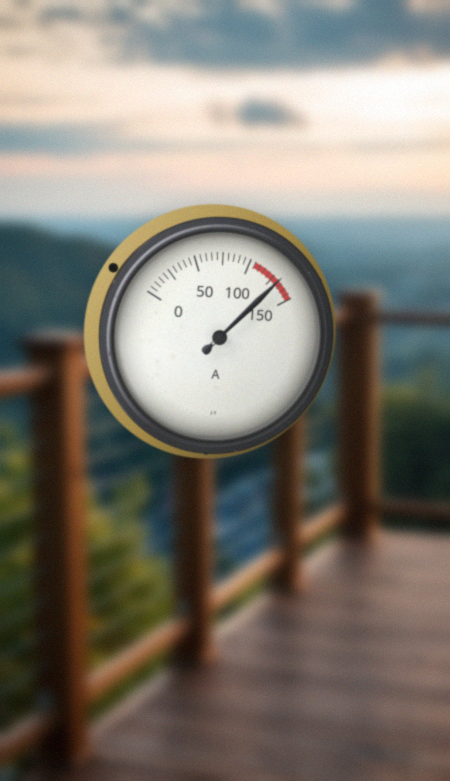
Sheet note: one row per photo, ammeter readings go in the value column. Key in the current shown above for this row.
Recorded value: 130 A
